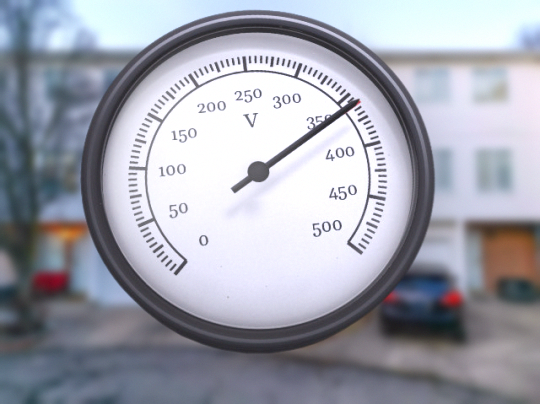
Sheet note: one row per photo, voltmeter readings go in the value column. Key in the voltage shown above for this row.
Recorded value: 360 V
